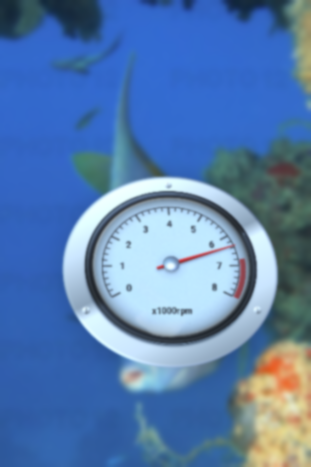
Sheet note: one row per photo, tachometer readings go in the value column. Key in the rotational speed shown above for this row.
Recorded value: 6400 rpm
